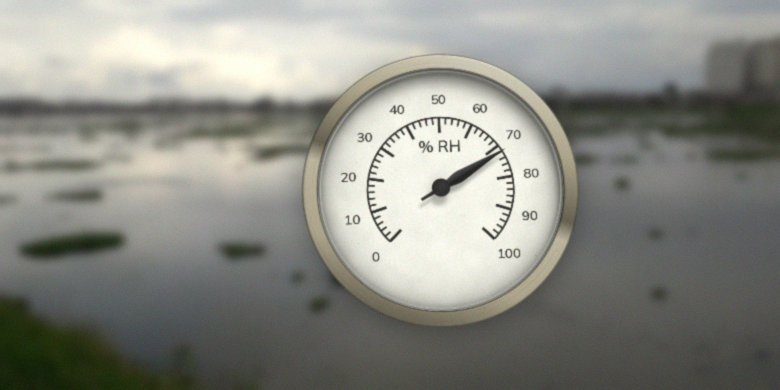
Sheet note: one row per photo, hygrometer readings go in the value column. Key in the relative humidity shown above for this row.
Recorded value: 72 %
